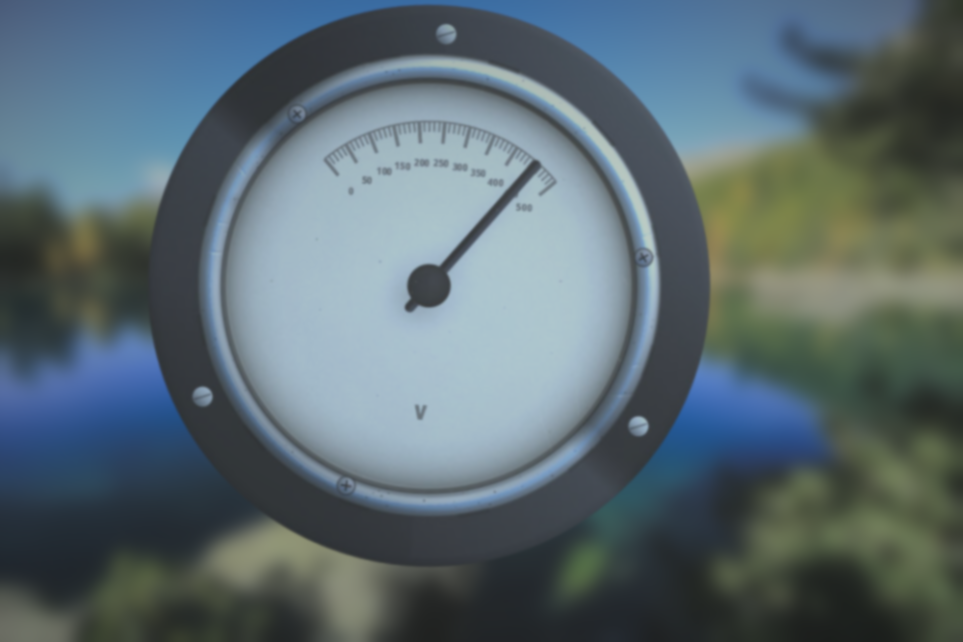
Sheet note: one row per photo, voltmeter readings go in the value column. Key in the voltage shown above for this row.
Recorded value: 450 V
